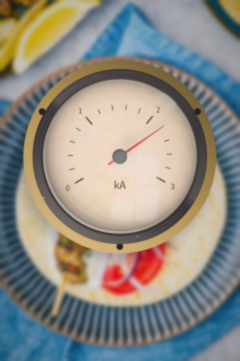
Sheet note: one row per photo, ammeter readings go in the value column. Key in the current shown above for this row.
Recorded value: 2.2 kA
